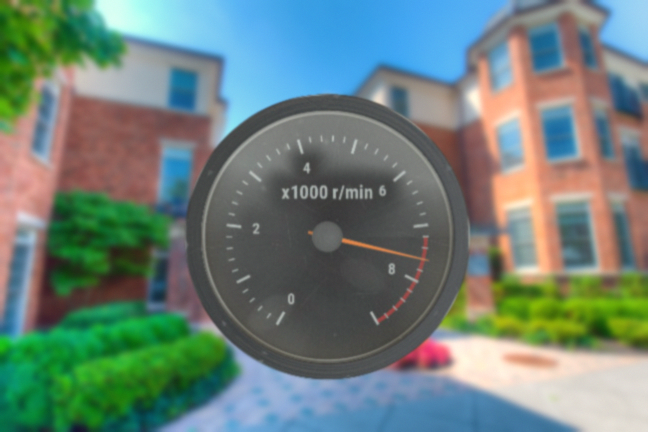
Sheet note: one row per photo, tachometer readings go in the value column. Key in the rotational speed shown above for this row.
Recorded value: 7600 rpm
